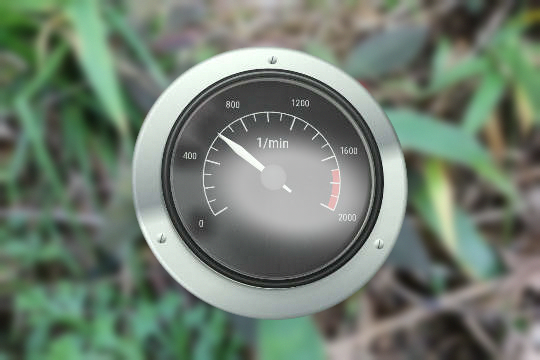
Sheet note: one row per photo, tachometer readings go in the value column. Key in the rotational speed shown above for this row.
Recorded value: 600 rpm
